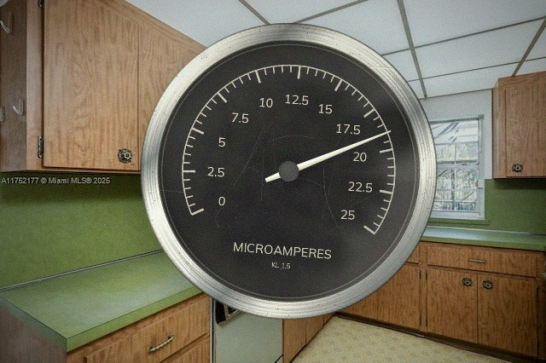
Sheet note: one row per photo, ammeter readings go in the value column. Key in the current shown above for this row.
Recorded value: 19 µA
